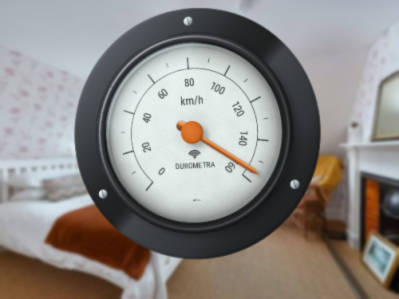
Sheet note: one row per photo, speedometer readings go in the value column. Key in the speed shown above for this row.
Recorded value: 155 km/h
